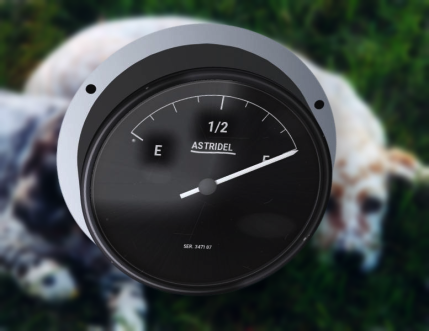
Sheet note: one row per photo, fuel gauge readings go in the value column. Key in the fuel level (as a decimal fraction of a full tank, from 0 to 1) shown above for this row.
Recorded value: 1
